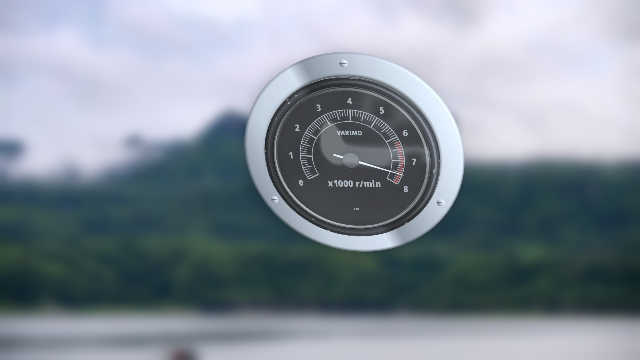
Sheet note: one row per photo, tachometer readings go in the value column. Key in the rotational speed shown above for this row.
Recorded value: 7500 rpm
